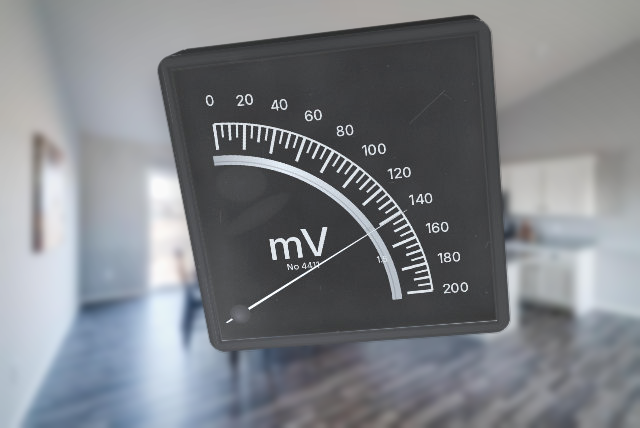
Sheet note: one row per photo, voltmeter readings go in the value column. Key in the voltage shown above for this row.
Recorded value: 140 mV
